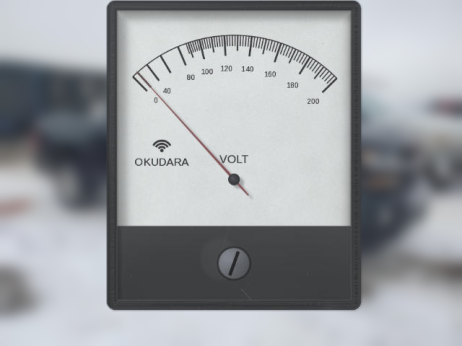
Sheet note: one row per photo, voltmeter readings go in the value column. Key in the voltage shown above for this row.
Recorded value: 20 V
